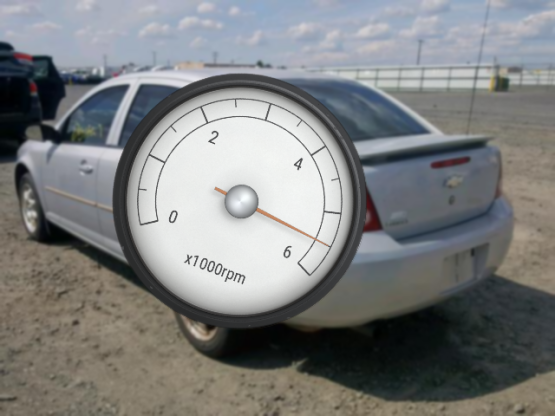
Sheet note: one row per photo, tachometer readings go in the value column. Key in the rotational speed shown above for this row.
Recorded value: 5500 rpm
